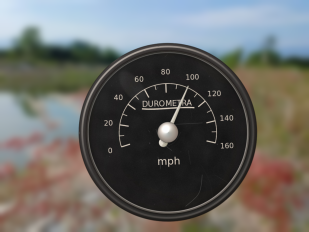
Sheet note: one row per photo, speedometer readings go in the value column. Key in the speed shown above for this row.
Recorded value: 100 mph
